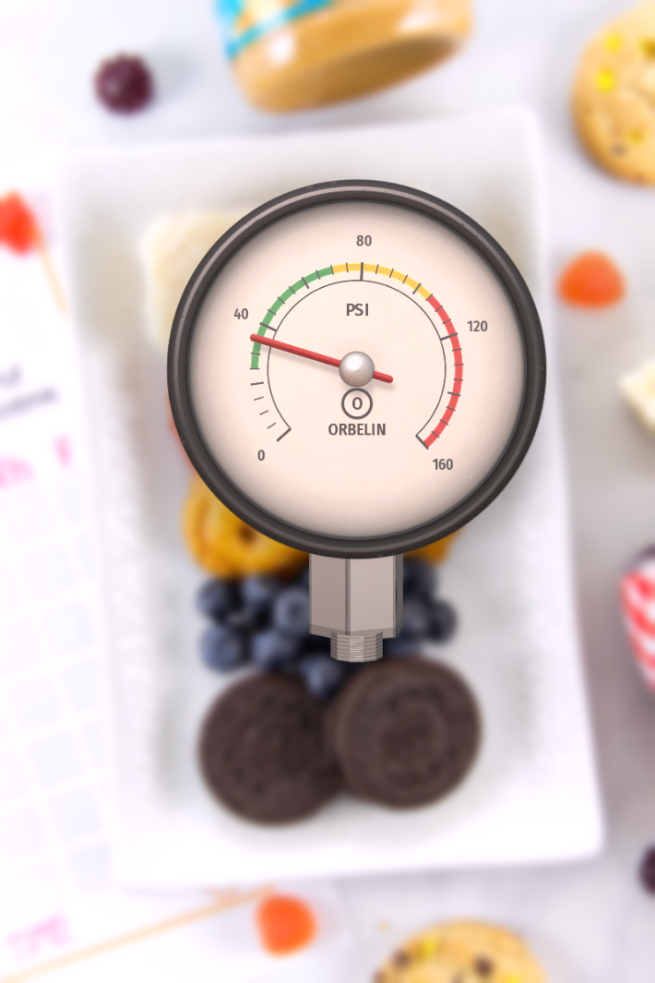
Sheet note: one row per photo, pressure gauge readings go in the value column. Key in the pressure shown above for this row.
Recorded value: 35 psi
